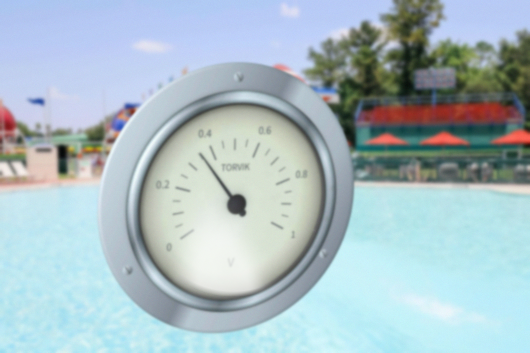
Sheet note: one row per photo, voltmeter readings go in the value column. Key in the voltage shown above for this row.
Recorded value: 0.35 V
